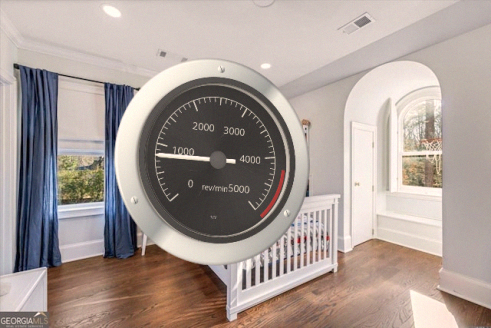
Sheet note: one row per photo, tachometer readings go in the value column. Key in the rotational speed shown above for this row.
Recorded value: 800 rpm
